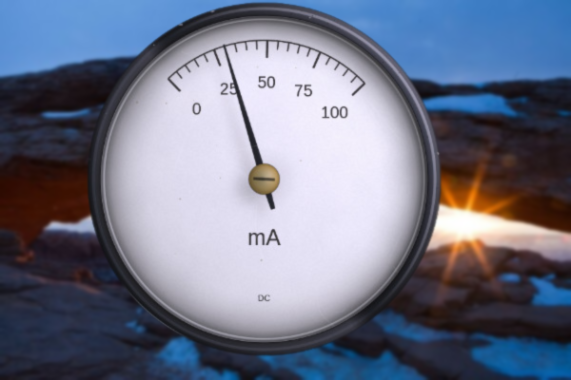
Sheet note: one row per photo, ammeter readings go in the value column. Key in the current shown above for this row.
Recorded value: 30 mA
